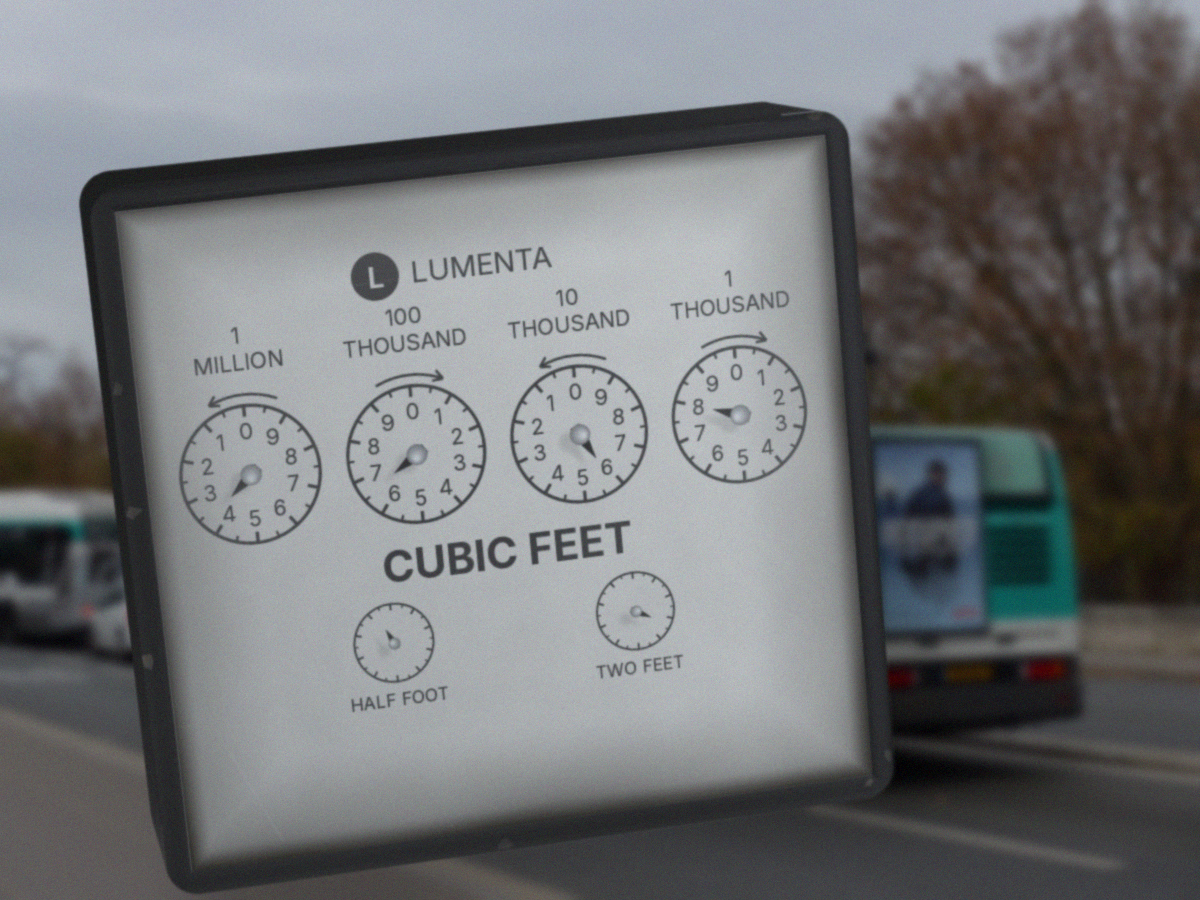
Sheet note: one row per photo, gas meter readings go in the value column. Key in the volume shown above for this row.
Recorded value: 365800 ft³
